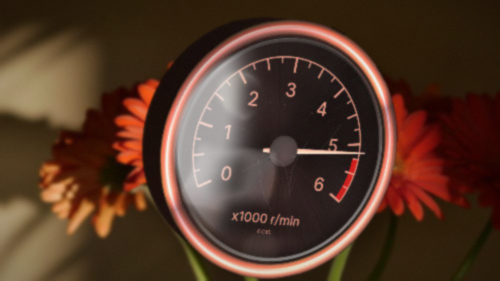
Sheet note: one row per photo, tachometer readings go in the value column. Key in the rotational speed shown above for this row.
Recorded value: 5125 rpm
